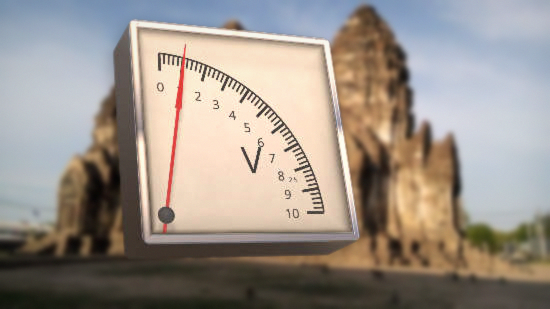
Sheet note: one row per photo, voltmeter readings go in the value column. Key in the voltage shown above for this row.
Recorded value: 1 V
